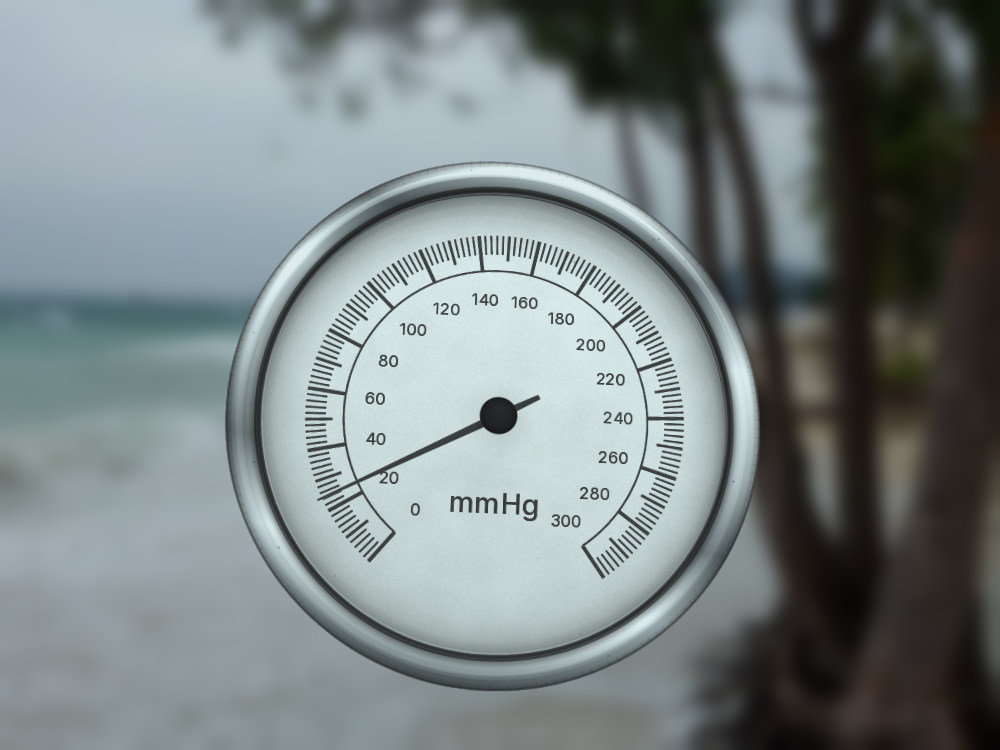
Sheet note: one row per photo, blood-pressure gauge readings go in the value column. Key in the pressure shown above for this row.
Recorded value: 24 mmHg
